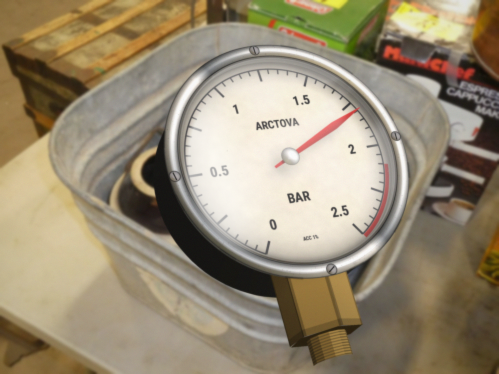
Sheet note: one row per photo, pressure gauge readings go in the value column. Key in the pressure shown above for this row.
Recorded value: 1.8 bar
